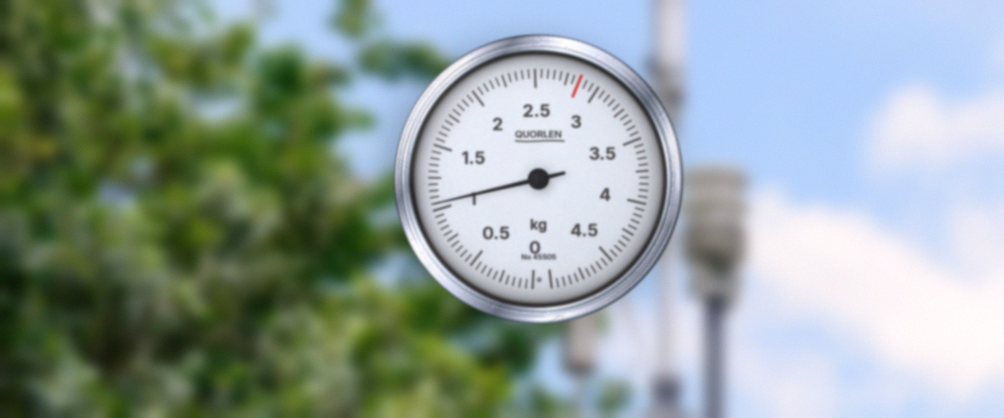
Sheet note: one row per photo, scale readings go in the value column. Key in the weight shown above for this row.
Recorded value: 1.05 kg
